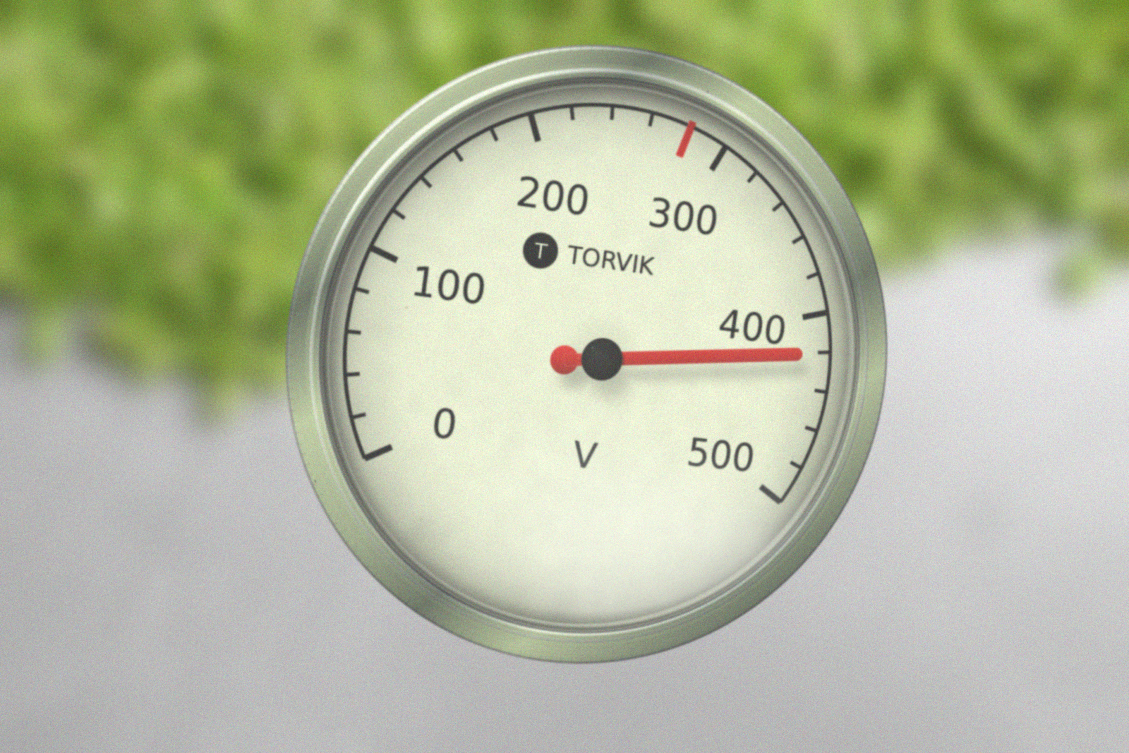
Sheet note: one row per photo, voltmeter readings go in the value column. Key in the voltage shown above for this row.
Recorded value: 420 V
